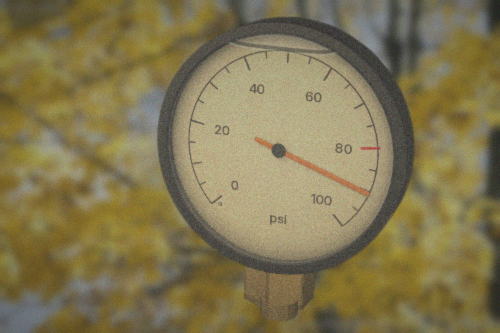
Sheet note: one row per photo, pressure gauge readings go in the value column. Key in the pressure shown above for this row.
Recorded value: 90 psi
